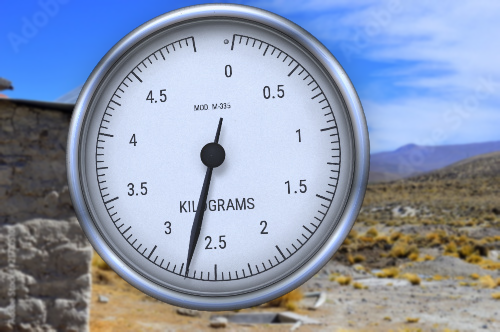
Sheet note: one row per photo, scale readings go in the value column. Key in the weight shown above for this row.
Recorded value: 2.7 kg
